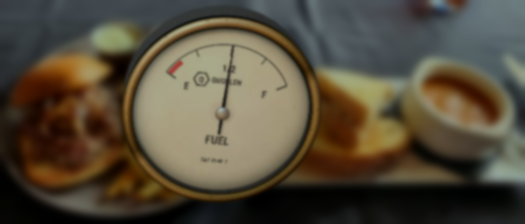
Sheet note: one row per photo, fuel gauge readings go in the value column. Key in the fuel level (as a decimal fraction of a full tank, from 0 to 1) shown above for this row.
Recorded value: 0.5
